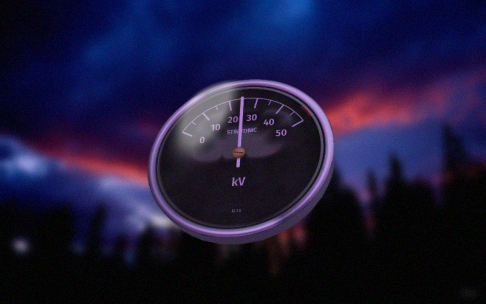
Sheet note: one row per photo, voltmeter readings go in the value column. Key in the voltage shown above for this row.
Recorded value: 25 kV
